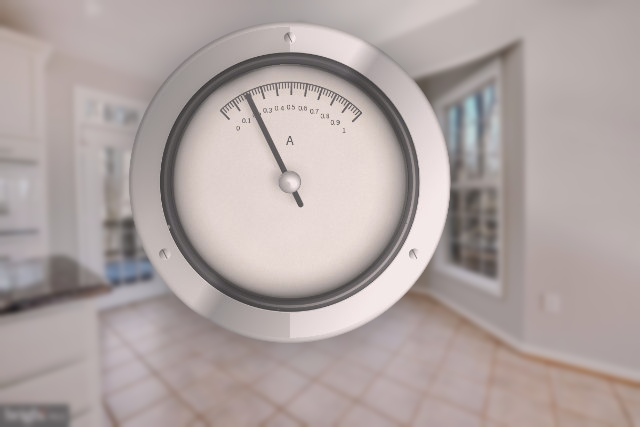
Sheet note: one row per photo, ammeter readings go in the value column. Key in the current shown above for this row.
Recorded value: 0.2 A
